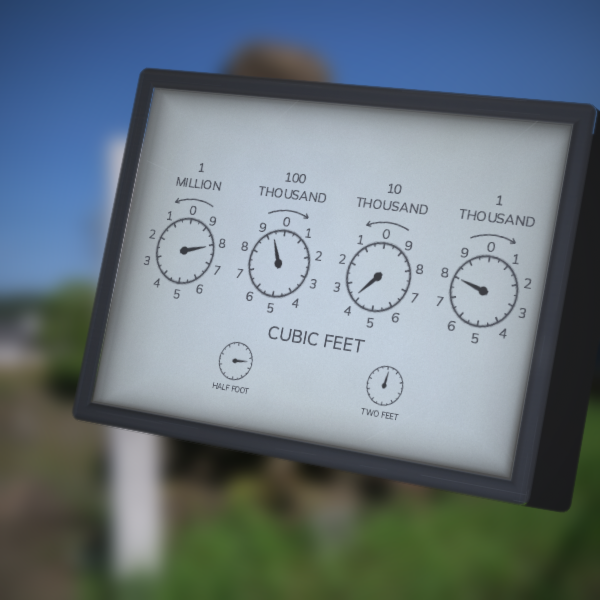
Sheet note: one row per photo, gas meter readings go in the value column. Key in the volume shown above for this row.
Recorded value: 793800 ft³
